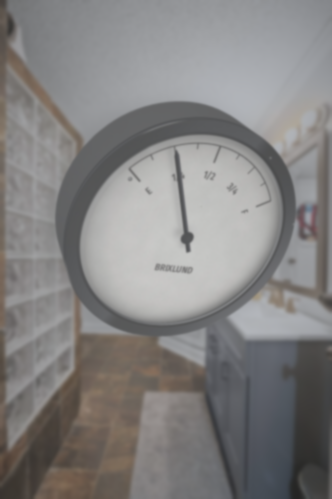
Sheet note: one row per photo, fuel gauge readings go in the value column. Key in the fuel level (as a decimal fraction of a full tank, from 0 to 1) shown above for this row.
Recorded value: 0.25
